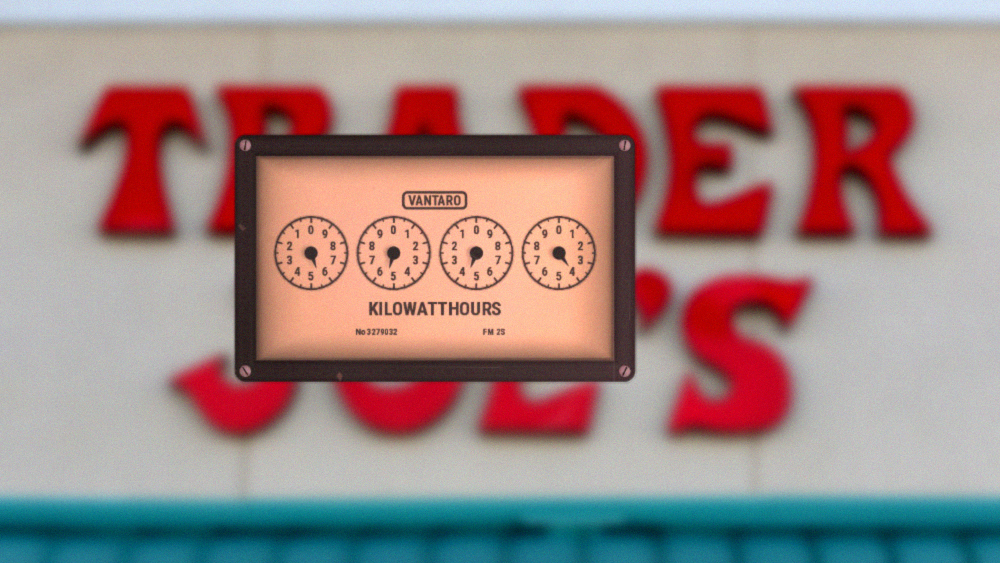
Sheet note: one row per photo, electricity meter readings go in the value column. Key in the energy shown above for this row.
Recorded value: 5544 kWh
